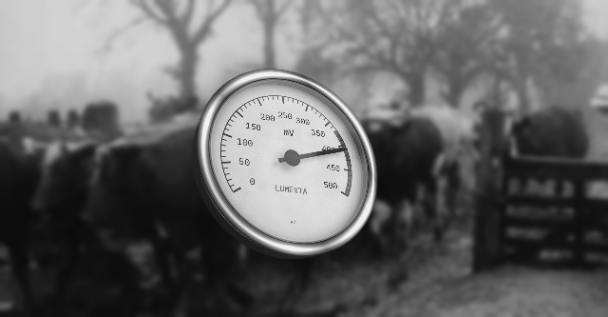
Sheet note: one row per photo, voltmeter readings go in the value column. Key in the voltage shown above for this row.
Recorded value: 410 mV
